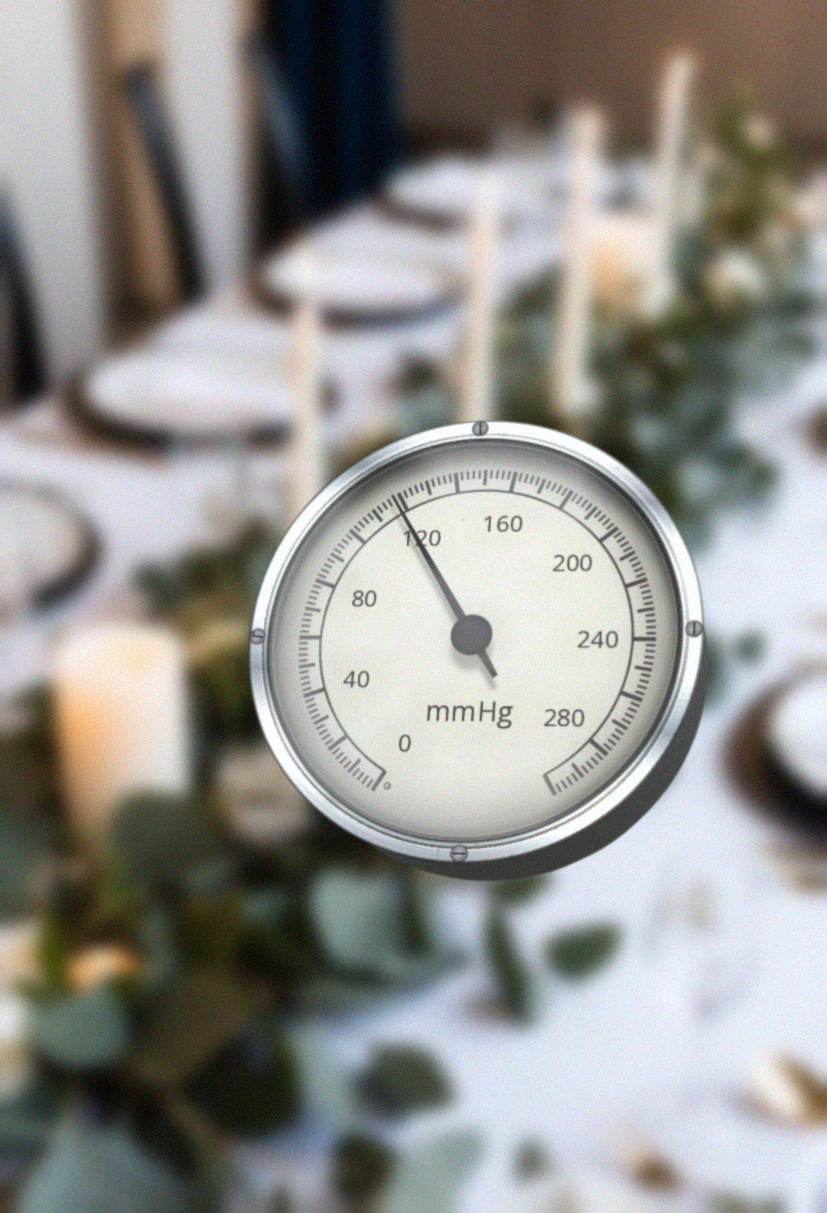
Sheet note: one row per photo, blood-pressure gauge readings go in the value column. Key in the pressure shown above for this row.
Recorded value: 118 mmHg
